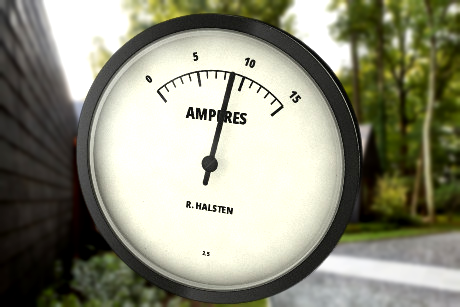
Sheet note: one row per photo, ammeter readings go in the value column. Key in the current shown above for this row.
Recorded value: 9 A
